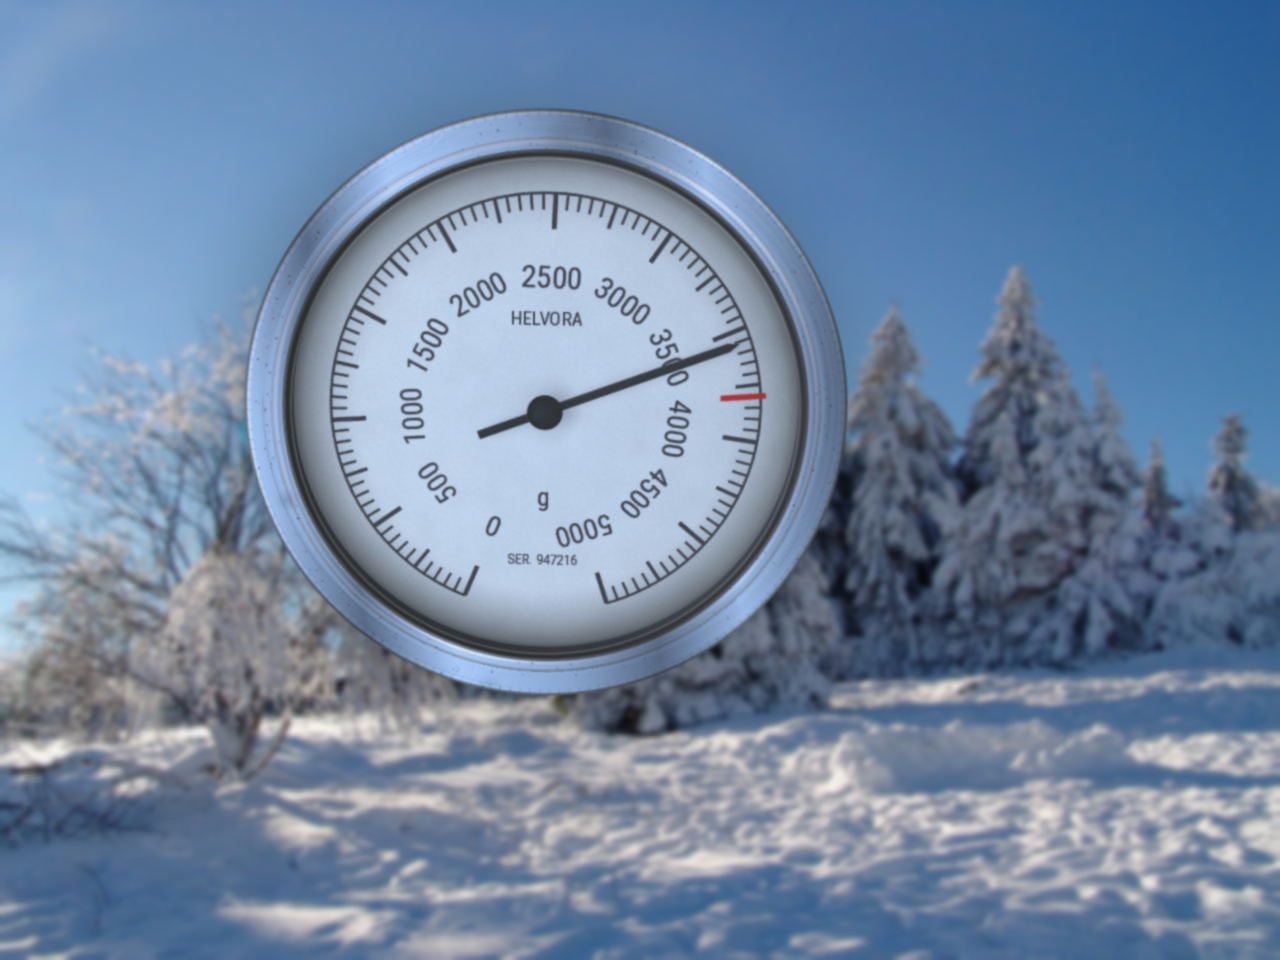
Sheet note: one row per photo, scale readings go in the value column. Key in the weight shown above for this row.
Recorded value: 3550 g
